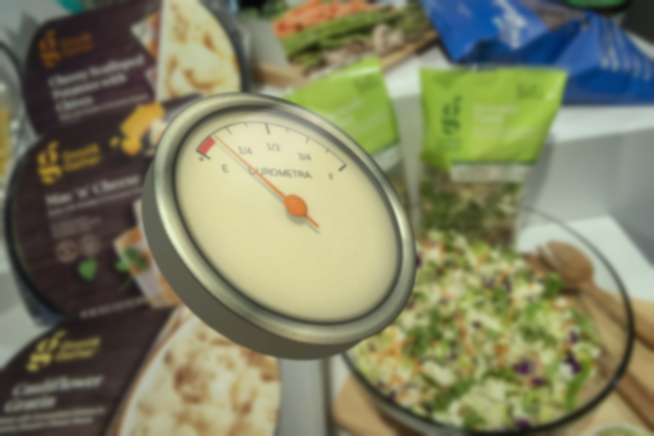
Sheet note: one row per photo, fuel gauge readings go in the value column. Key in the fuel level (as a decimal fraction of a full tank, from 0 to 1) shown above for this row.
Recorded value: 0.125
